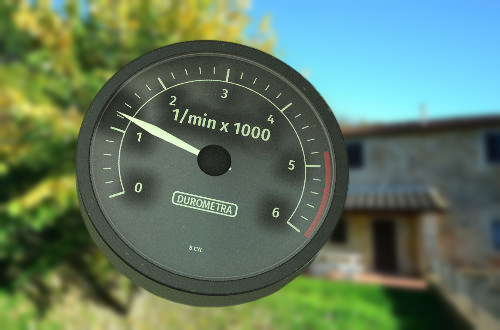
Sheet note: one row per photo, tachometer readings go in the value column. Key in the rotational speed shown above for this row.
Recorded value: 1200 rpm
